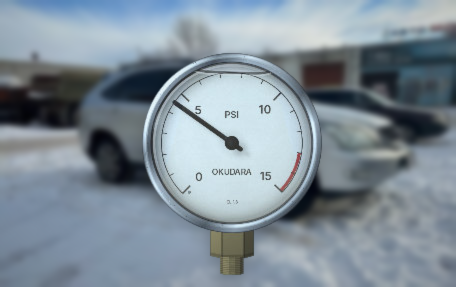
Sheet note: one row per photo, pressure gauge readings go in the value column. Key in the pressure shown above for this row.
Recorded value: 4.5 psi
